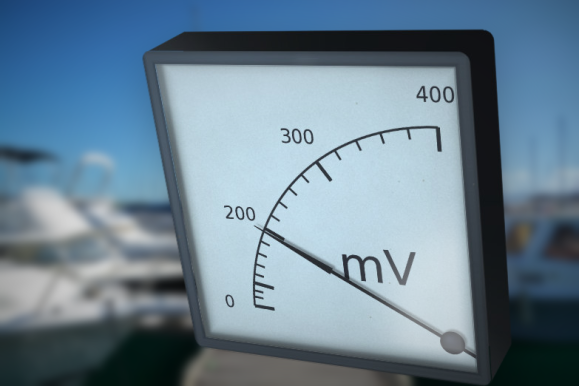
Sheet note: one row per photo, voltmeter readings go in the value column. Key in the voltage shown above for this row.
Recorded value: 200 mV
